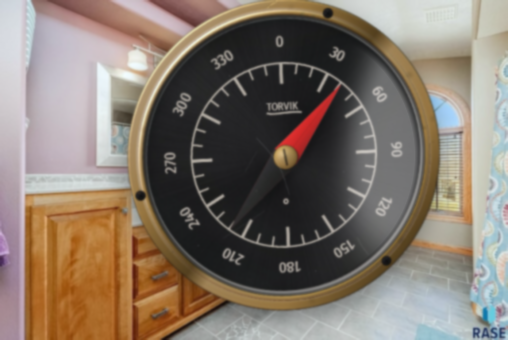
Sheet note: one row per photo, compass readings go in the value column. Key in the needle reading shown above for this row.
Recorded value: 40 °
